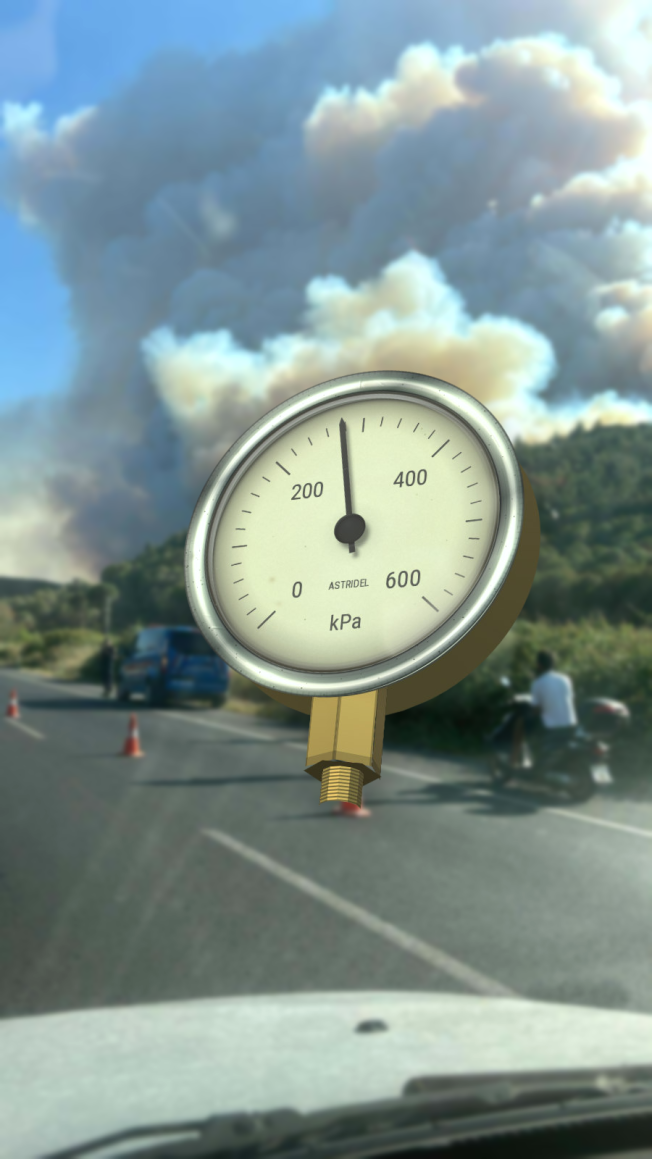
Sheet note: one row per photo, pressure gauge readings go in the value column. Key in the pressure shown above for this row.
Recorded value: 280 kPa
